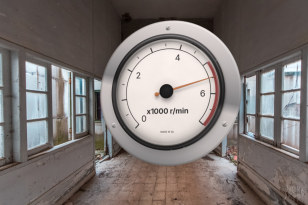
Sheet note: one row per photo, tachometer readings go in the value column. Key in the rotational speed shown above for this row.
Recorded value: 5500 rpm
